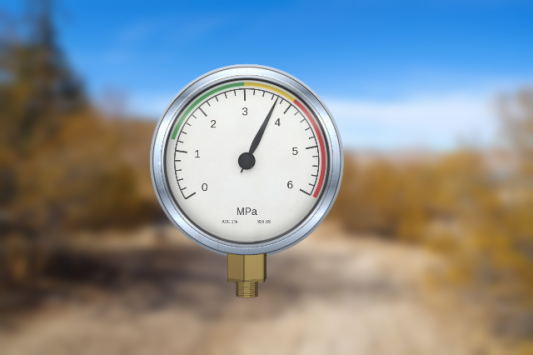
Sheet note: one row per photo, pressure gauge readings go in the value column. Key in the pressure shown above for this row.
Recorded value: 3.7 MPa
